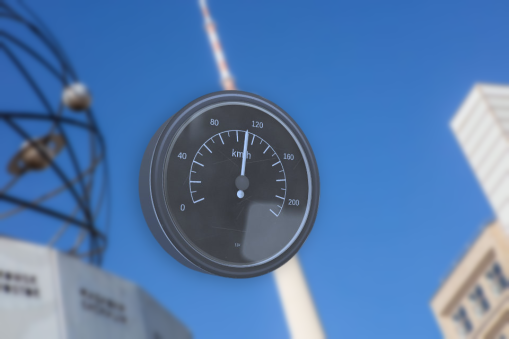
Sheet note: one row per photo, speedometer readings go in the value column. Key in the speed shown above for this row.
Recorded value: 110 km/h
